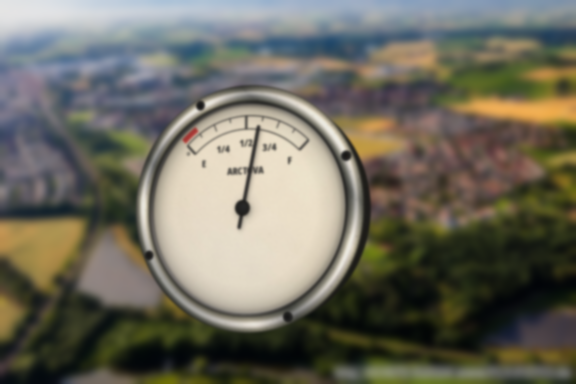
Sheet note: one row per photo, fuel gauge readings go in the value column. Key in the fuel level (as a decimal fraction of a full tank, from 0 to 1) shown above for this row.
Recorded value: 0.625
